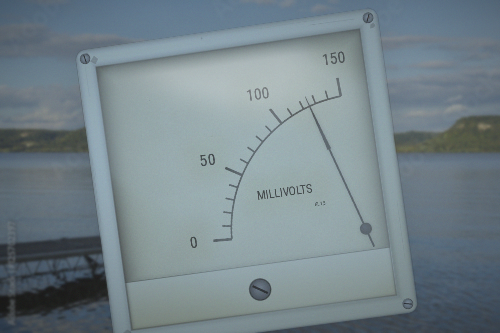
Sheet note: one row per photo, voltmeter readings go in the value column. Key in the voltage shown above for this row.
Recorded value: 125 mV
